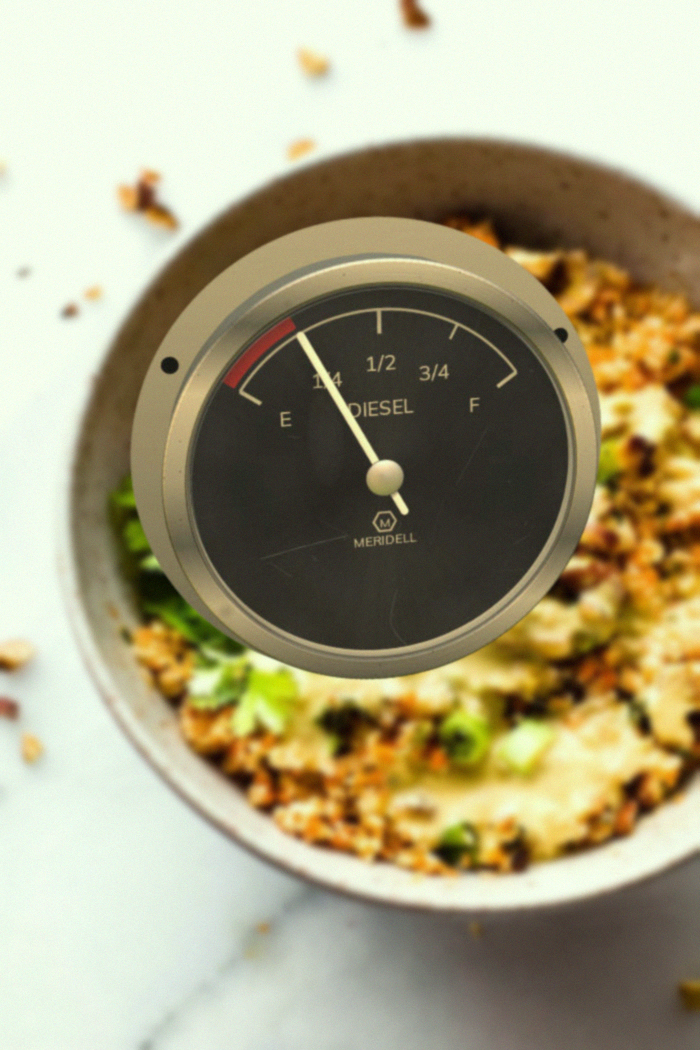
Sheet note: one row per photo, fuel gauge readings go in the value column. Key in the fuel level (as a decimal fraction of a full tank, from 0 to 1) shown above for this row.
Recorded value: 0.25
